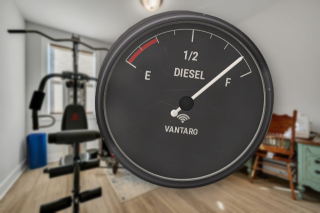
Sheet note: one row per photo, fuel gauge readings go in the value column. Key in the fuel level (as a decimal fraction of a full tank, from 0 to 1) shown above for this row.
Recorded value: 0.875
